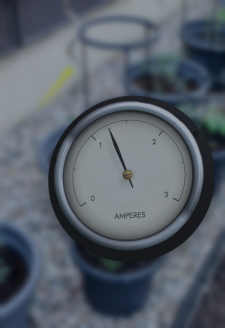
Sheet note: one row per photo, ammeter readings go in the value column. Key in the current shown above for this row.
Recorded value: 1.25 A
